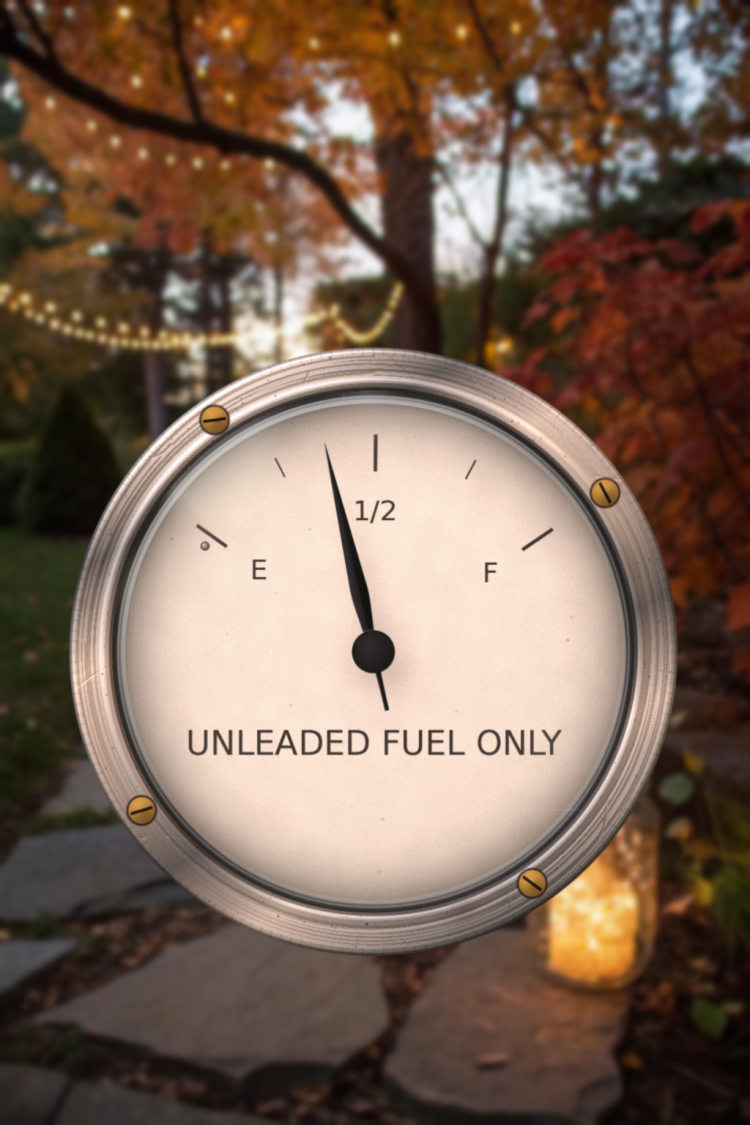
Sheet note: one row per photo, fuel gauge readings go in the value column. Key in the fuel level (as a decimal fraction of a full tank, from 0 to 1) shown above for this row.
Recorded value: 0.375
